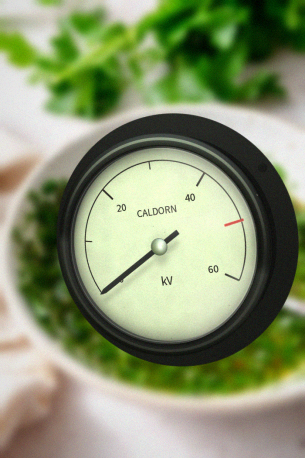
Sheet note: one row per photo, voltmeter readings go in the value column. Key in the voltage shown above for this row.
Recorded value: 0 kV
